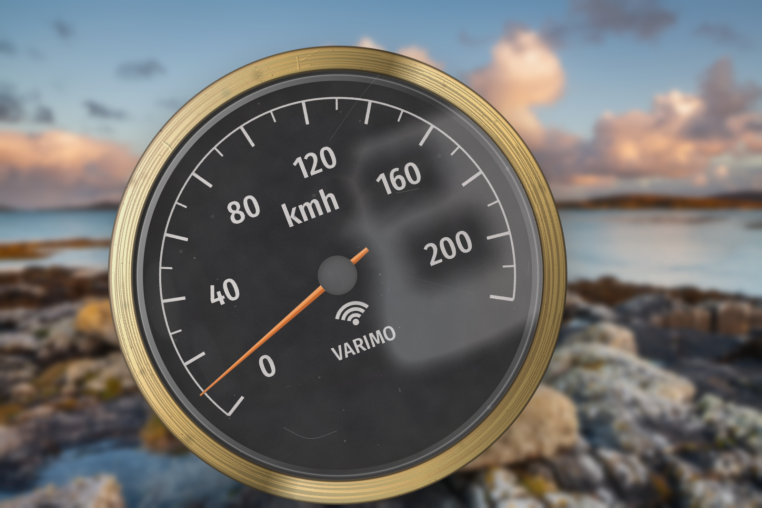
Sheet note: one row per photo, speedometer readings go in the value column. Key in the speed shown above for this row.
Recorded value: 10 km/h
